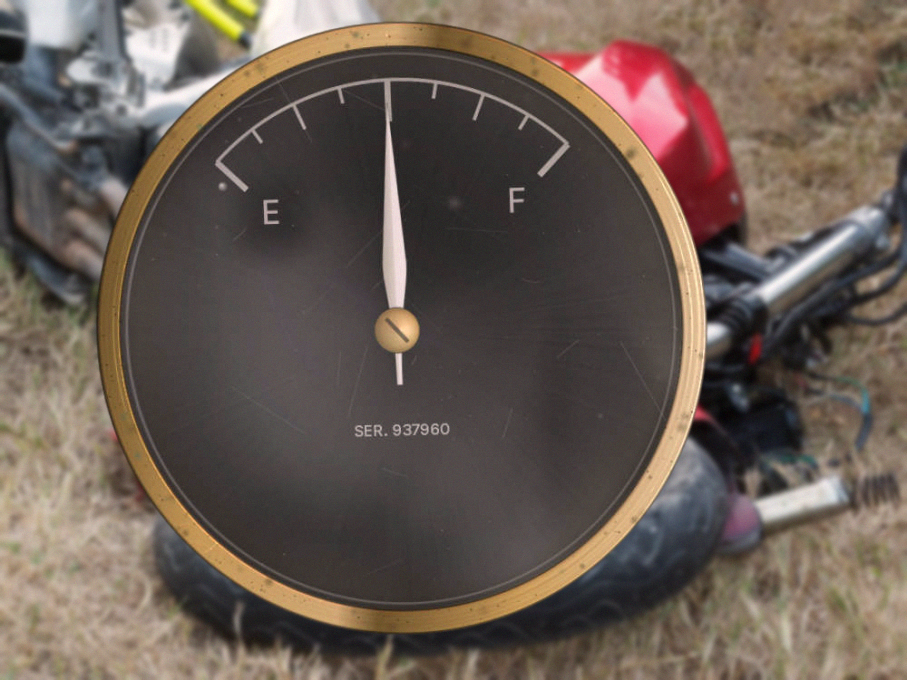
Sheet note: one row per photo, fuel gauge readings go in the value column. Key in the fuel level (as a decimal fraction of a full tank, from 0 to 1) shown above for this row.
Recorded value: 0.5
